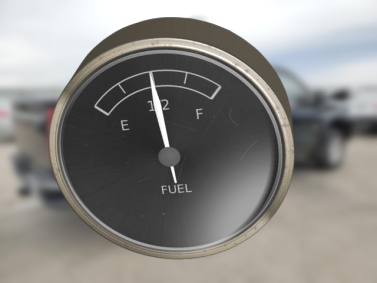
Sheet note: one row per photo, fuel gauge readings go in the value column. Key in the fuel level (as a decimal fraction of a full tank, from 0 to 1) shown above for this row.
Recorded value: 0.5
